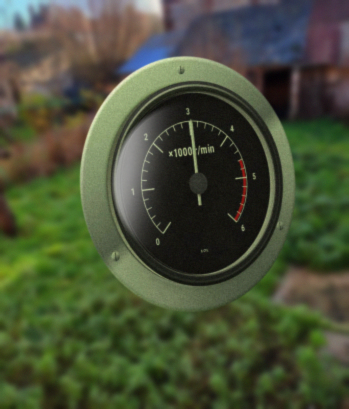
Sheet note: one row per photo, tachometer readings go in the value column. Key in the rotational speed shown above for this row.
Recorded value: 3000 rpm
